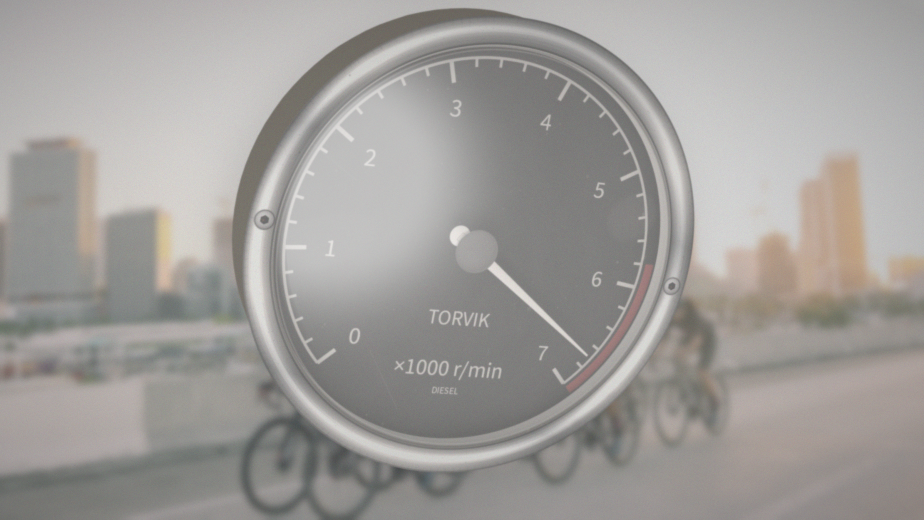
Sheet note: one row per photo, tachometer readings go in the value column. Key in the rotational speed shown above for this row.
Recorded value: 6700 rpm
